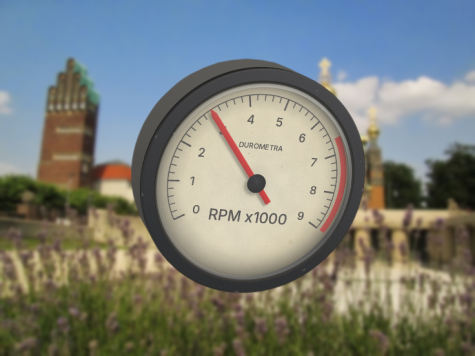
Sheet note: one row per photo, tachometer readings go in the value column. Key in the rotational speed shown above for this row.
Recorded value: 3000 rpm
